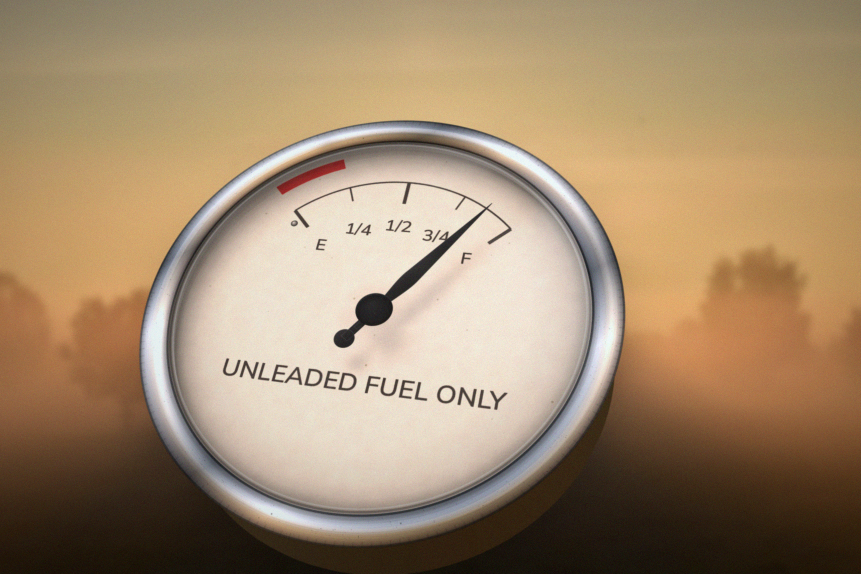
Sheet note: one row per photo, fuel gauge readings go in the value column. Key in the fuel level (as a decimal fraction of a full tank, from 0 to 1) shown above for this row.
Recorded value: 0.875
